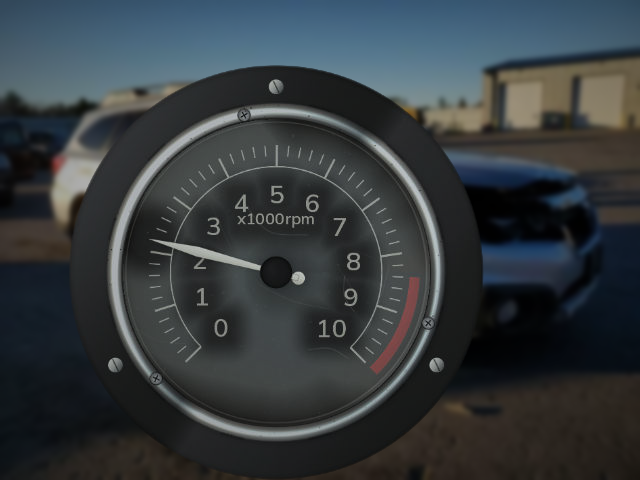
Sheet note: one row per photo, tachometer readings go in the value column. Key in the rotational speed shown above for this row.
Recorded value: 2200 rpm
